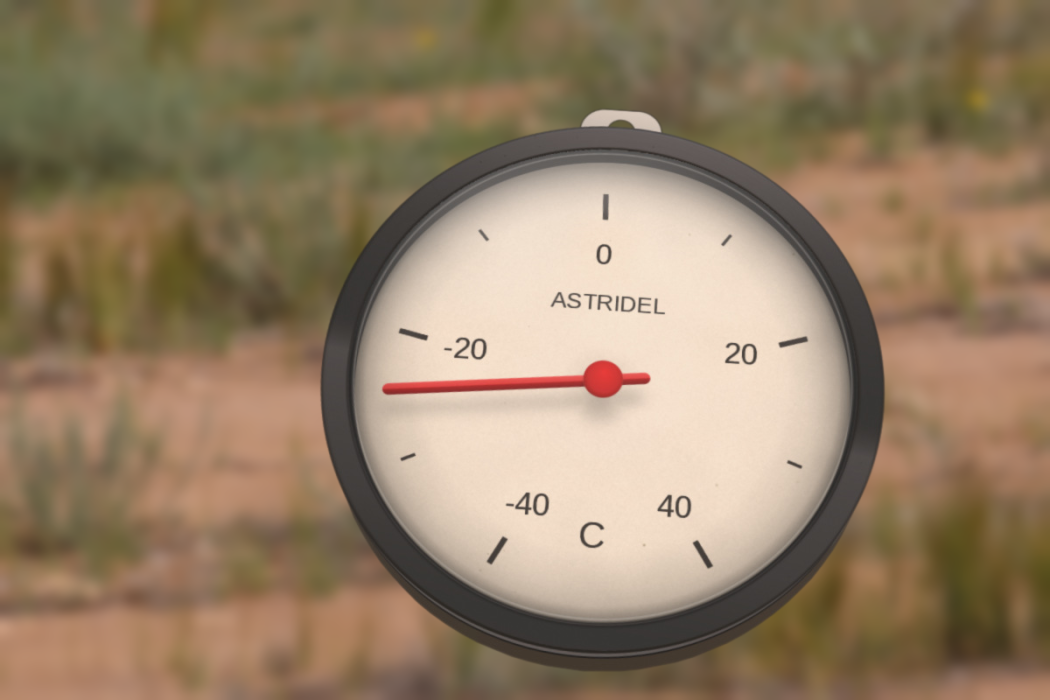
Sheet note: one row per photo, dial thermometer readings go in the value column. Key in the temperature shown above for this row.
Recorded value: -25 °C
